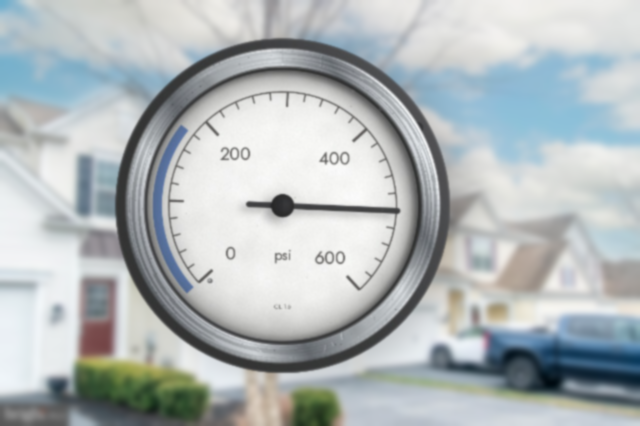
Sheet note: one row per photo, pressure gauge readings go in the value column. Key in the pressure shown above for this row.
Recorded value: 500 psi
